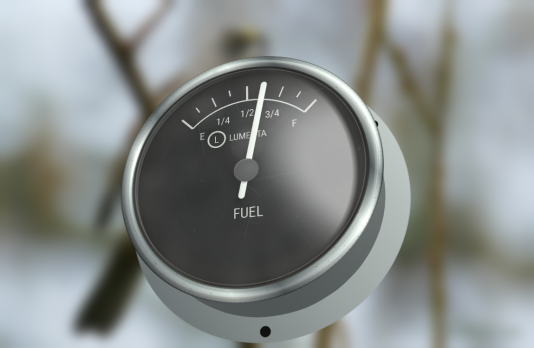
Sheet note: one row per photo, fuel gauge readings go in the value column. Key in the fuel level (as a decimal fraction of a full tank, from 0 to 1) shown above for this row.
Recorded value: 0.625
